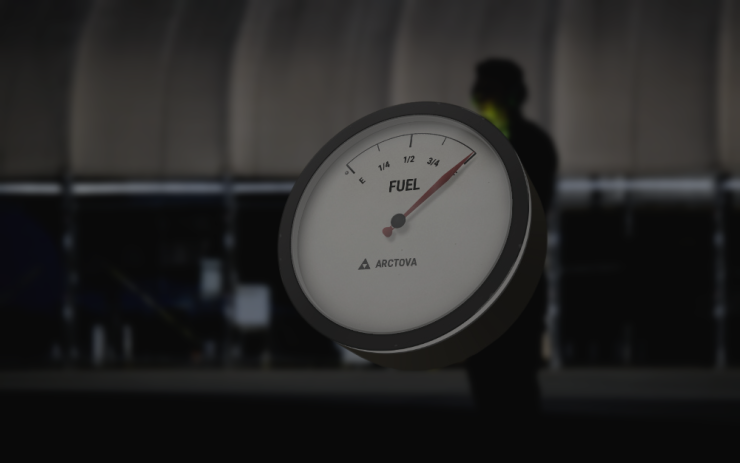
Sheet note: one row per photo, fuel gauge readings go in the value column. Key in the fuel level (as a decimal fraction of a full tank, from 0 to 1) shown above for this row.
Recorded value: 1
